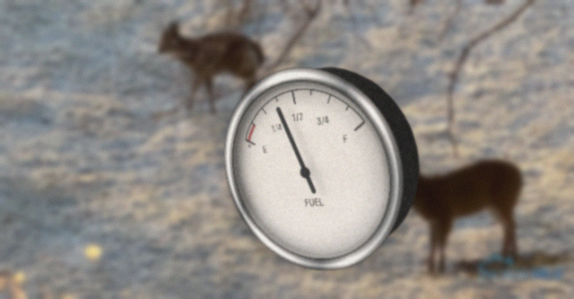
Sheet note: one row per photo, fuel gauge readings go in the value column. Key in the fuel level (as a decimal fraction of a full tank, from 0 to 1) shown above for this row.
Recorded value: 0.375
